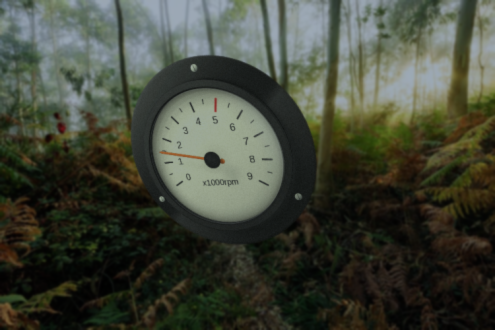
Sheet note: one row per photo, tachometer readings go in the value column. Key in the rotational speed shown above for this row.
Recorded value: 1500 rpm
